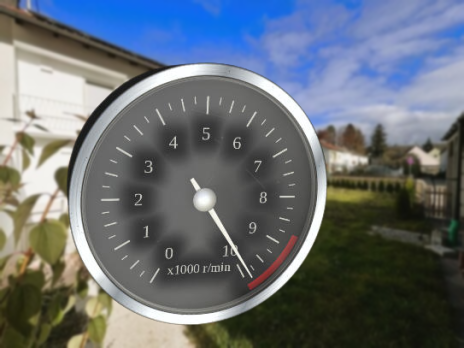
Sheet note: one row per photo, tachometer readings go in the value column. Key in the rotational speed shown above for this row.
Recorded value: 9875 rpm
